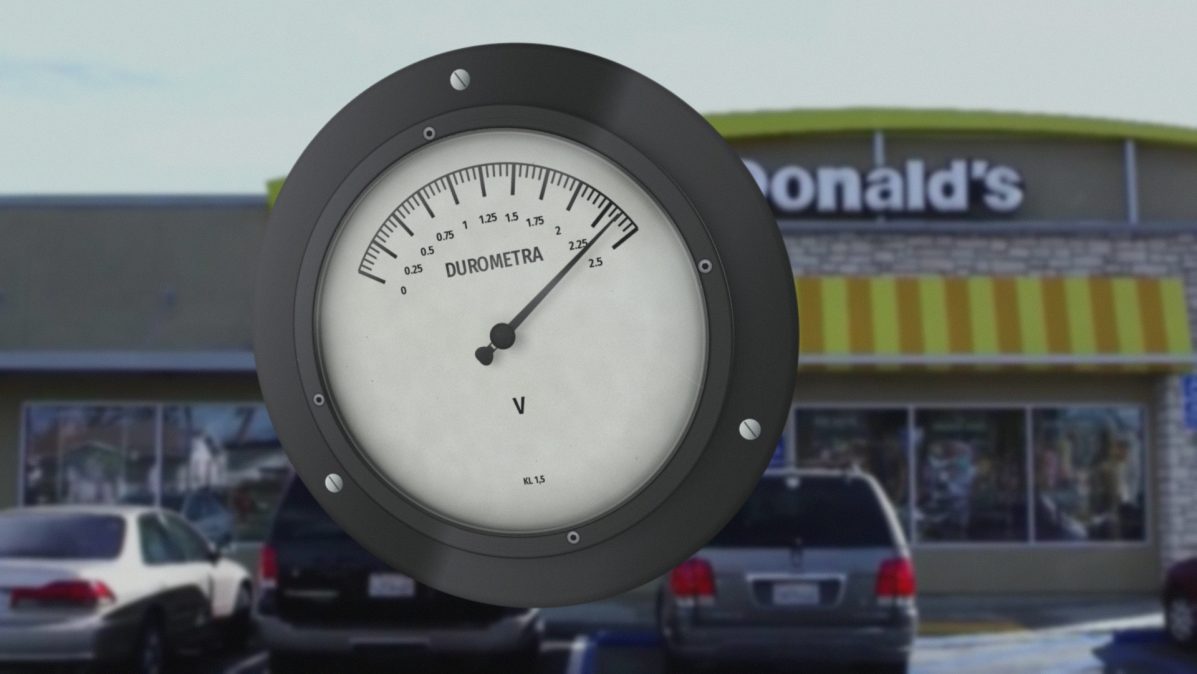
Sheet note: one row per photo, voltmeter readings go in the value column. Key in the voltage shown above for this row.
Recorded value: 2.35 V
